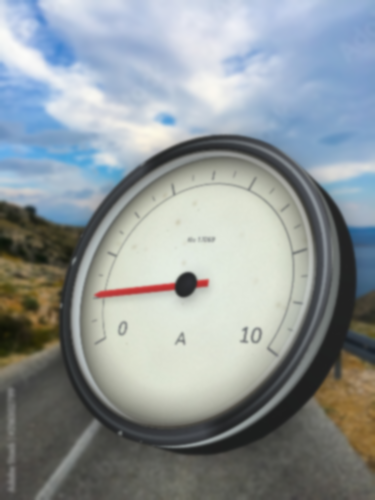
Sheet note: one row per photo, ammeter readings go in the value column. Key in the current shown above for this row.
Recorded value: 1 A
